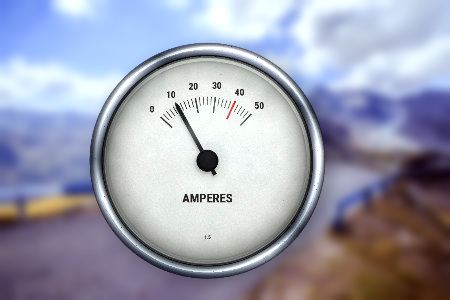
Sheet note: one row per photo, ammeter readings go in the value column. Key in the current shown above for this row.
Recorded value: 10 A
